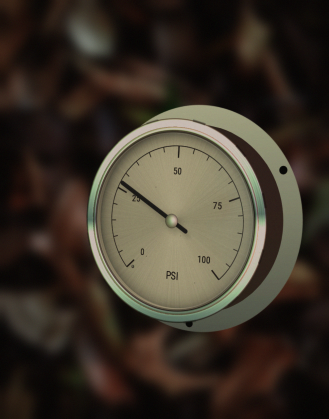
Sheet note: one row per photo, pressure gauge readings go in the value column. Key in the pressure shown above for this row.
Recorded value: 27.5 psi
